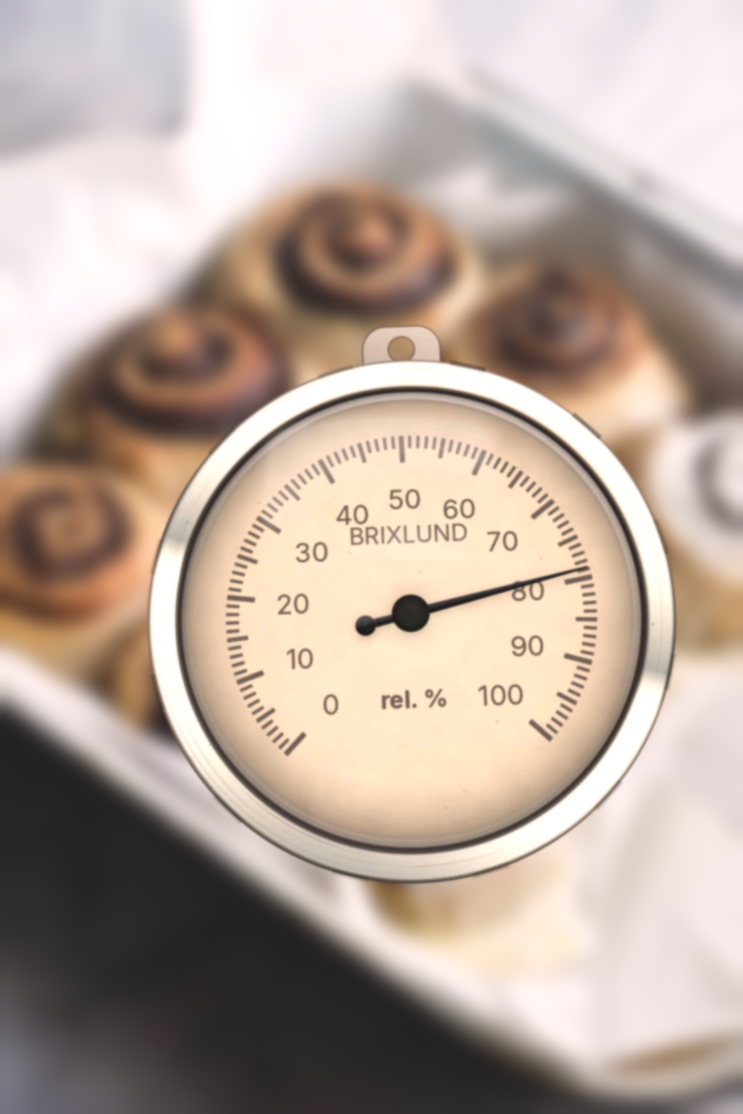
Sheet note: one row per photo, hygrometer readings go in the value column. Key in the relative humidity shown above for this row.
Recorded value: 79 %
